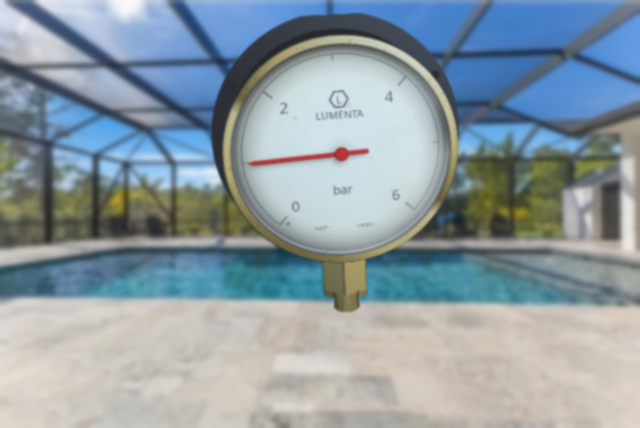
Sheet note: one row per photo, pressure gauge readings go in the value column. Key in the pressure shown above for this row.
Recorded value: 1 bar
